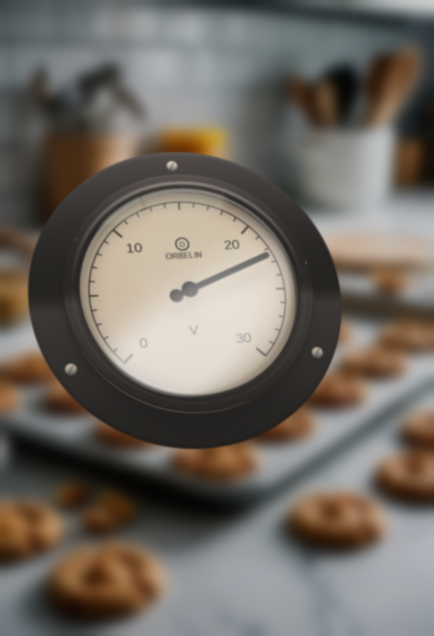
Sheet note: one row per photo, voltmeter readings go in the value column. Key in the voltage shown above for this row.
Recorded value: 22.5 V
